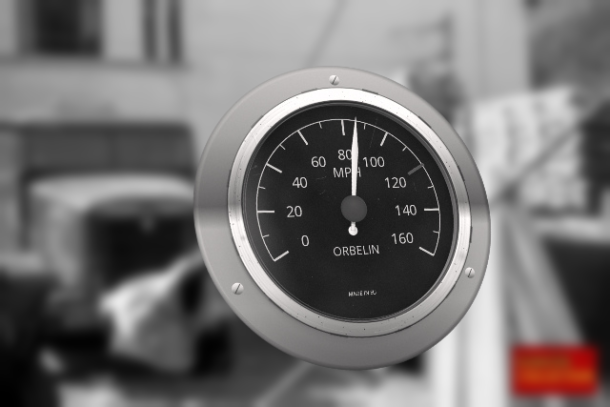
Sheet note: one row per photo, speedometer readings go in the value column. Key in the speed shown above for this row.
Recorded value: 85 mph
